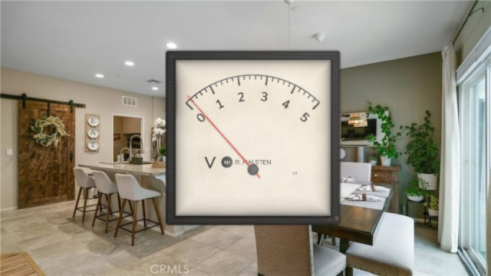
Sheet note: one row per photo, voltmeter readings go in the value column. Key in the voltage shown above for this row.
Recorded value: 0.2 V
